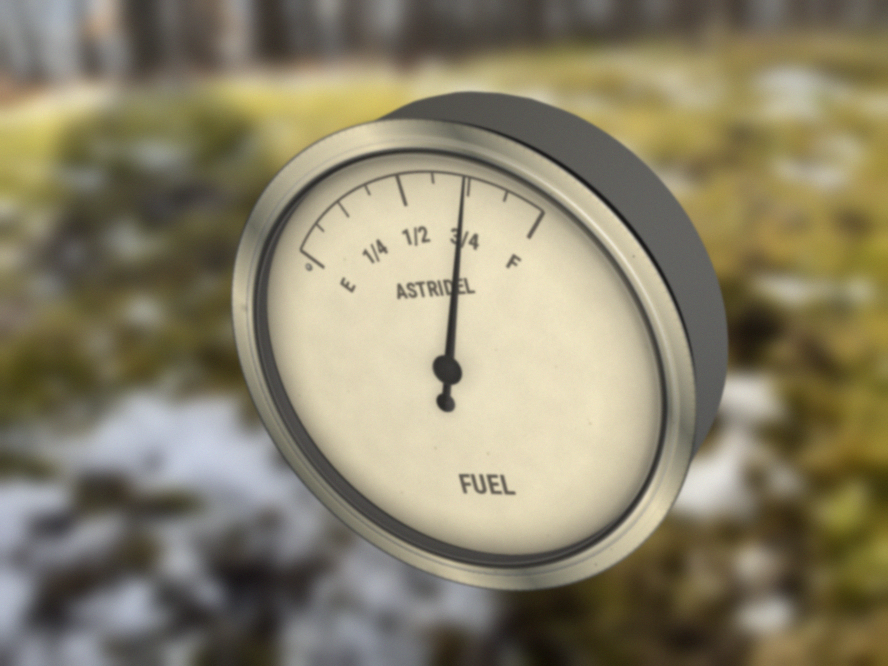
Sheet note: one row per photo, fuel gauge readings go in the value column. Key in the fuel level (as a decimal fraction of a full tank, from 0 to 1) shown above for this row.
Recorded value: 0.75
